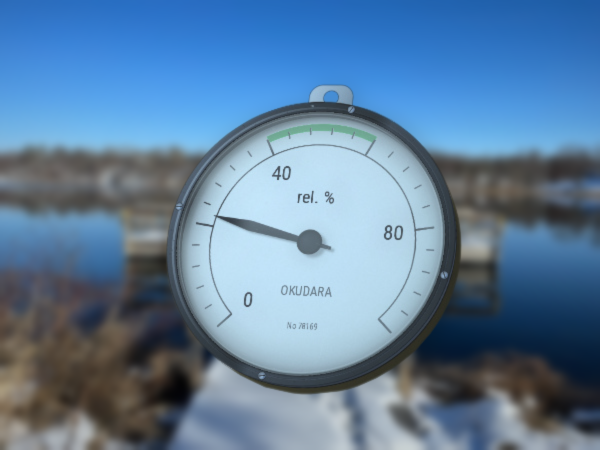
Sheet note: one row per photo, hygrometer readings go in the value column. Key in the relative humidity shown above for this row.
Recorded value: 22 %
